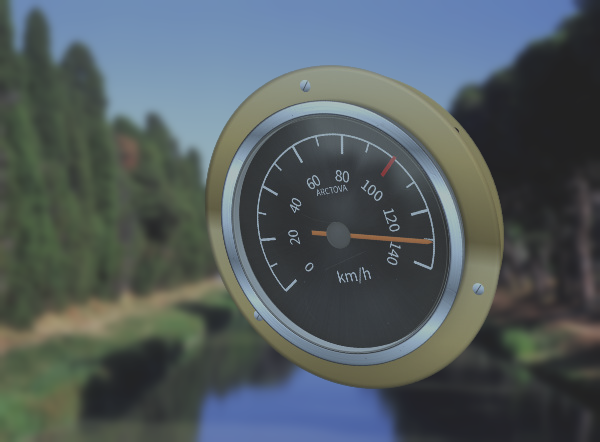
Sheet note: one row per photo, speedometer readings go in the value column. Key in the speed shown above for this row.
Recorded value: 130 km/h
